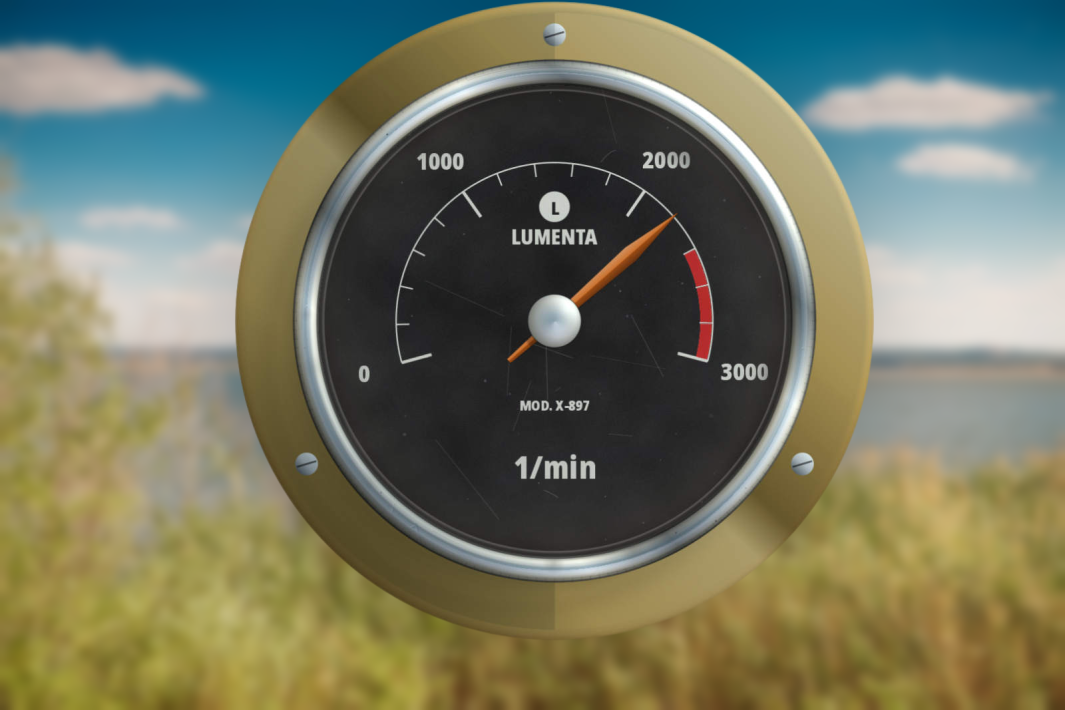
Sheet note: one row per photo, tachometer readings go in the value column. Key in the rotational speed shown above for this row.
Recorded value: 2200 rpm
